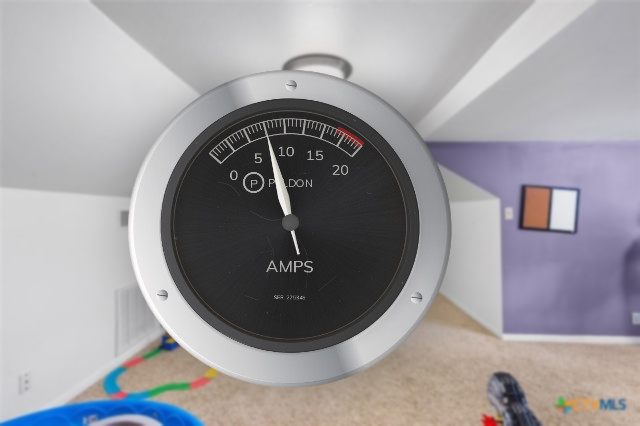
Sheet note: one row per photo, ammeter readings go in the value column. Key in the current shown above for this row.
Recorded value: 7.5 A
